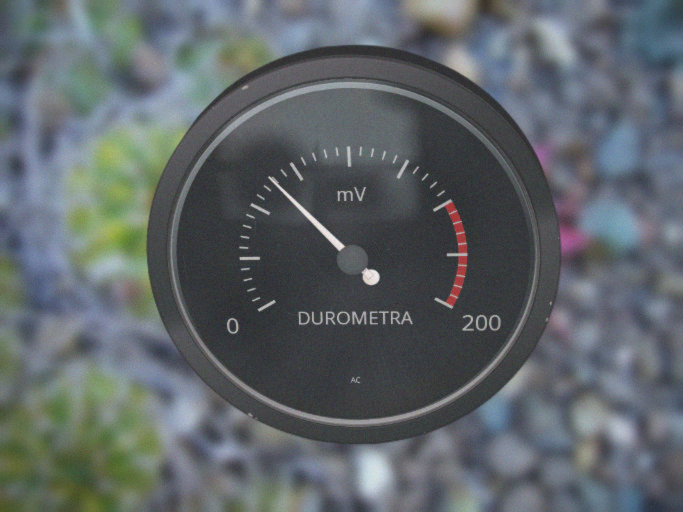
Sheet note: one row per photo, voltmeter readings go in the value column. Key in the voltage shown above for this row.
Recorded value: 65 mV
